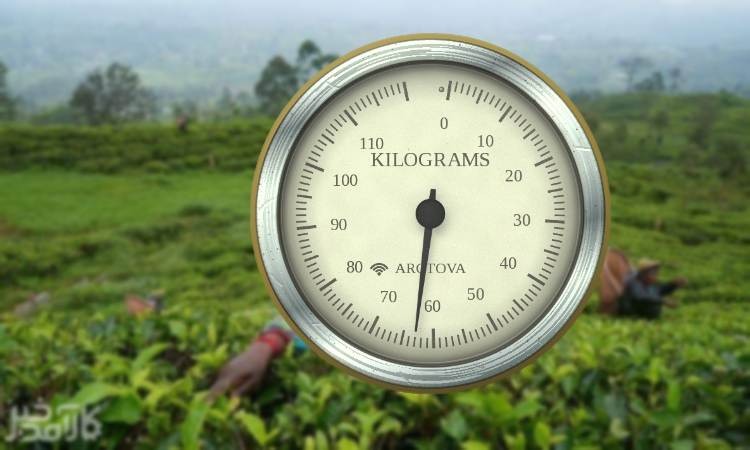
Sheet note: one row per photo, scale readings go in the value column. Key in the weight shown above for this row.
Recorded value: 63 kg
